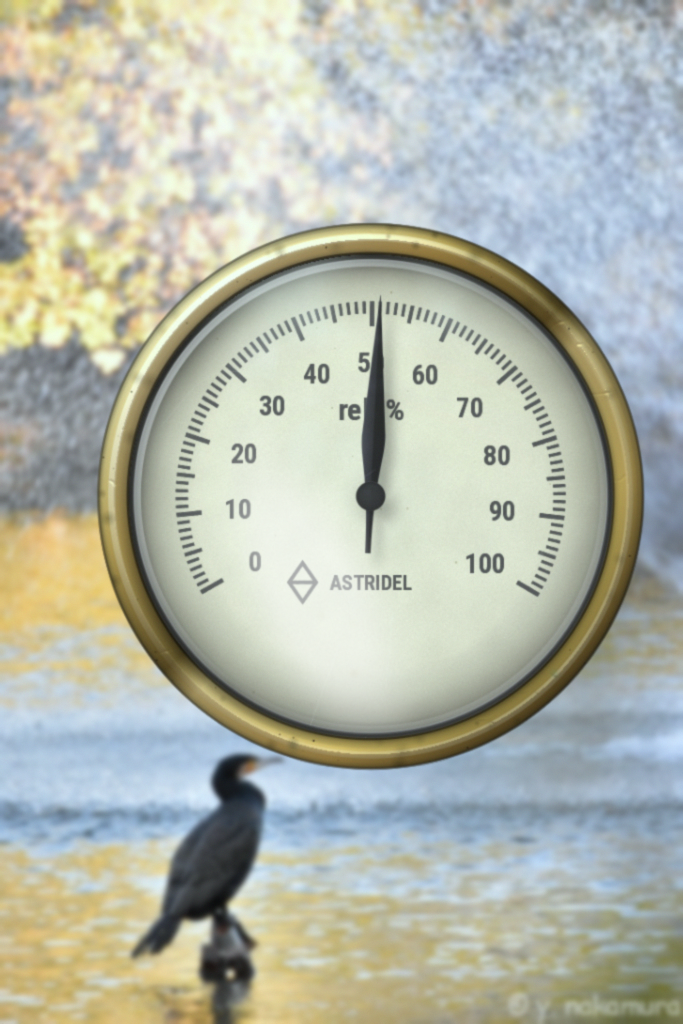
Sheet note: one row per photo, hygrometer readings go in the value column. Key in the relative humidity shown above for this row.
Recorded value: 51 %
